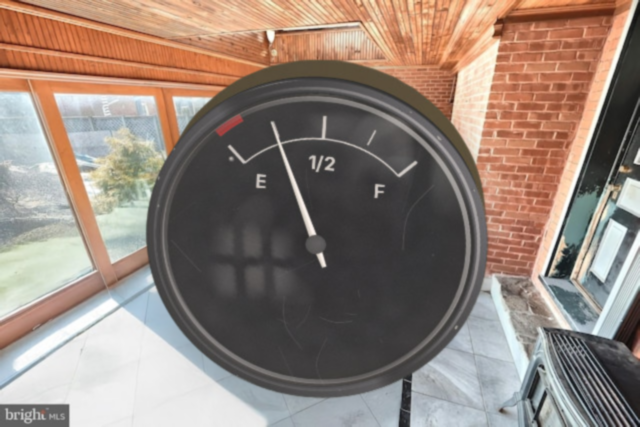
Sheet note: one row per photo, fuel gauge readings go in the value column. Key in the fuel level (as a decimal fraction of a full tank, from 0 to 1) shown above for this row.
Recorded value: 0.25
